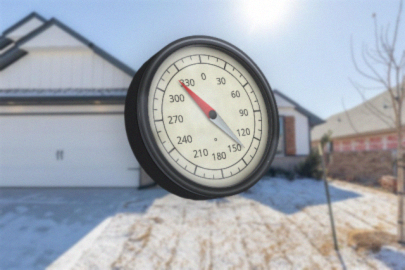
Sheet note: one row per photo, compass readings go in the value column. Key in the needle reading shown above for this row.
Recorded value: 320 °
